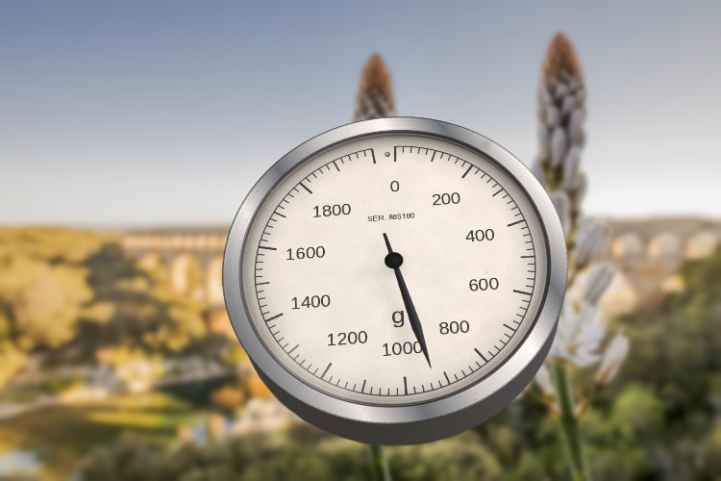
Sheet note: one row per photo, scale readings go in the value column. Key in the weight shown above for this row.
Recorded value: 930 g
